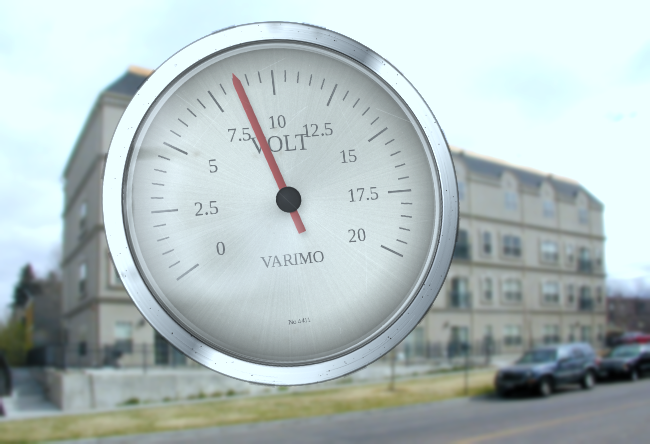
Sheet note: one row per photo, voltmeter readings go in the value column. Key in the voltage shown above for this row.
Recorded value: 8.5 V
